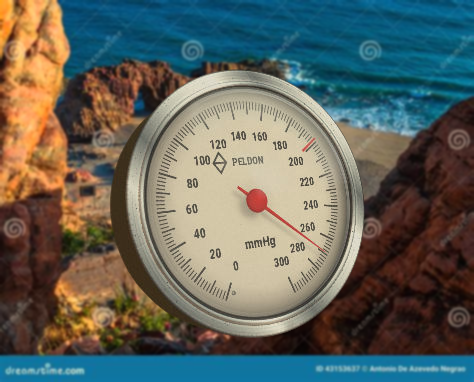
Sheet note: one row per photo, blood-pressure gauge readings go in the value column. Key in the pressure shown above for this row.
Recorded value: 270 mmHg
